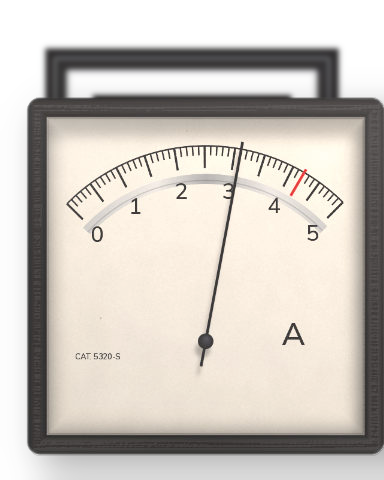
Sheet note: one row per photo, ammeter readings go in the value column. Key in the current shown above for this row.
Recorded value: 3.1 A
